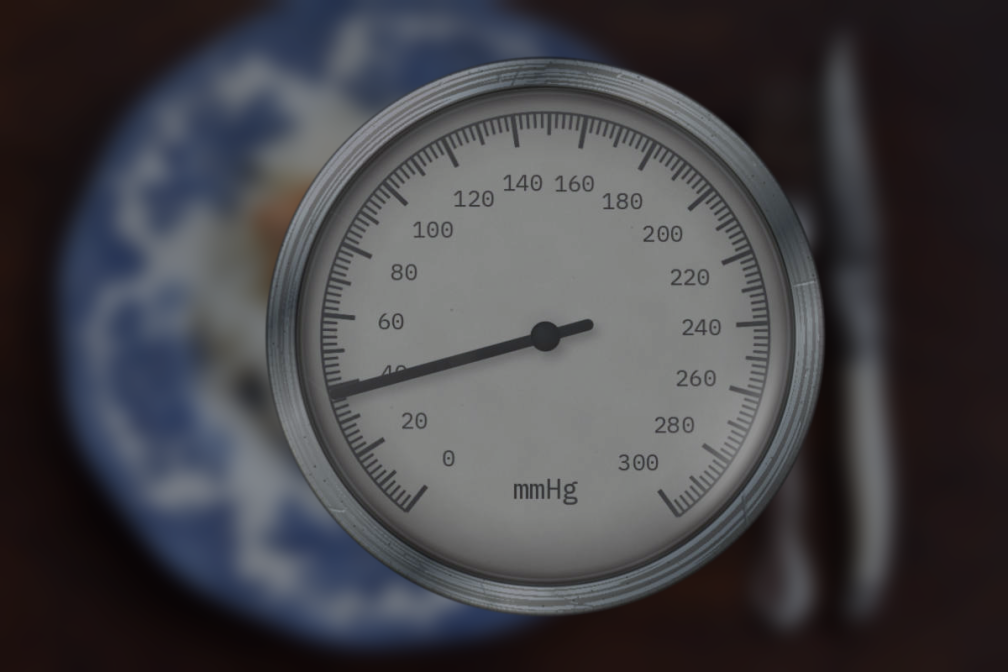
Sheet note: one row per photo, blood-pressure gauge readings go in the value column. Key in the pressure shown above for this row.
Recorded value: 38 mmHg
